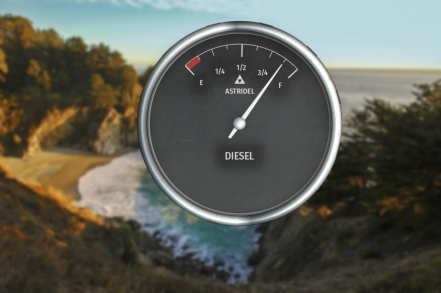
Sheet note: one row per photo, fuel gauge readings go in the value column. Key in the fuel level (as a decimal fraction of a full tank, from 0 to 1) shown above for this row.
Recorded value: 0.875
